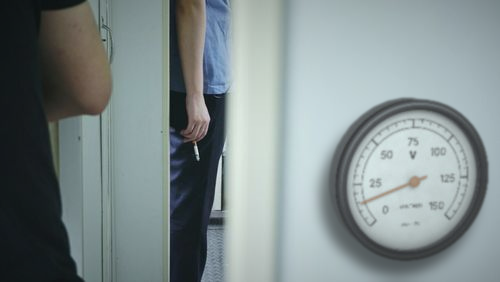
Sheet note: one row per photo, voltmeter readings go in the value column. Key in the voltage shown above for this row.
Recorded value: 15 V
